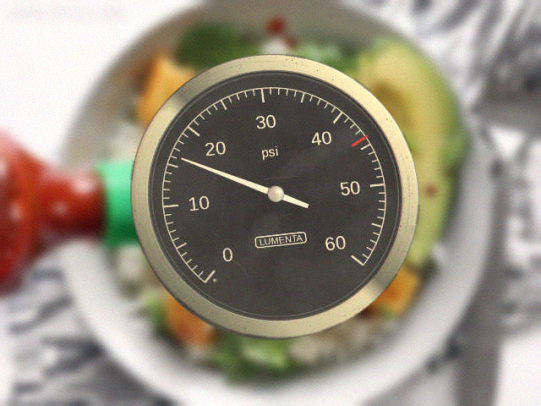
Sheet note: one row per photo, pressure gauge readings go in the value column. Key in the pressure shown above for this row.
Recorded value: 16 psi
